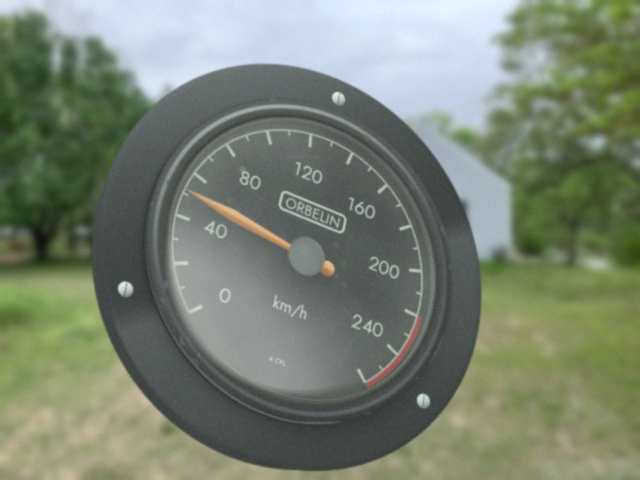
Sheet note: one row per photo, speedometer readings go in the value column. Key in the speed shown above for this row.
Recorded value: 50 km/h
